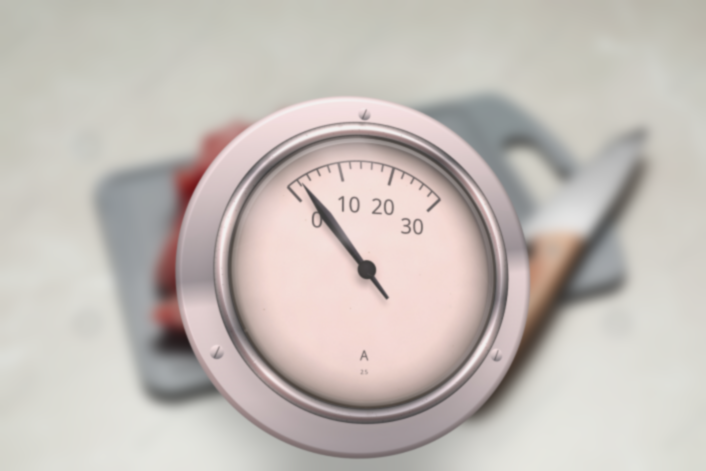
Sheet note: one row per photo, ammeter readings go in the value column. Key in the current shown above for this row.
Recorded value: 2 A
